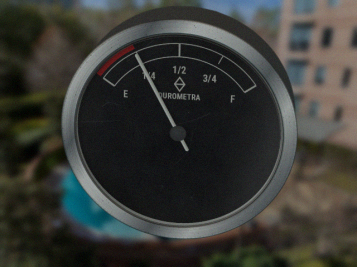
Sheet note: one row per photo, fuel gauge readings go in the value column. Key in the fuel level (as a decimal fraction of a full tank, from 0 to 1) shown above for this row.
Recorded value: 0.25
